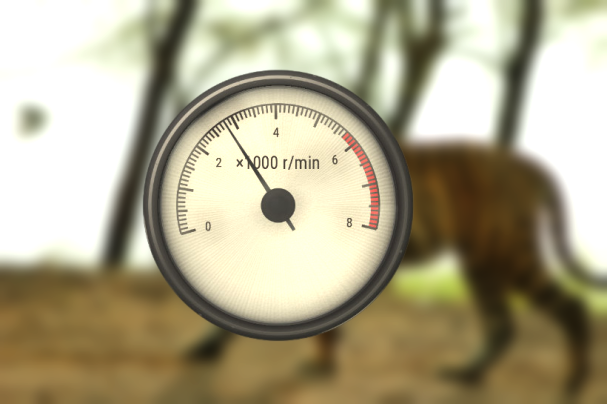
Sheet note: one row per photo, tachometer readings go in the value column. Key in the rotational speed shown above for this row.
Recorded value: 2800 rpm
